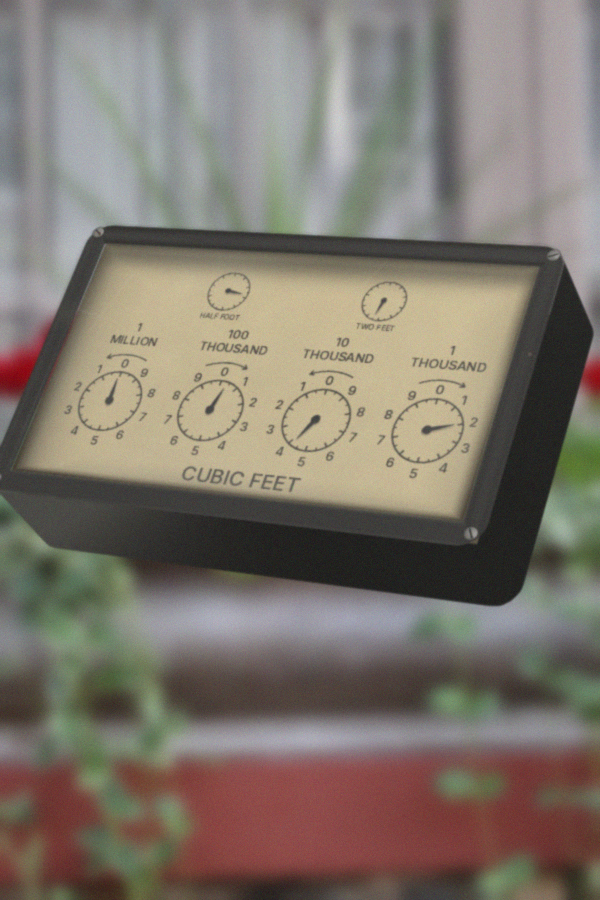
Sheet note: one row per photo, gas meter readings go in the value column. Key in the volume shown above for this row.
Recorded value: 4200 ft³
